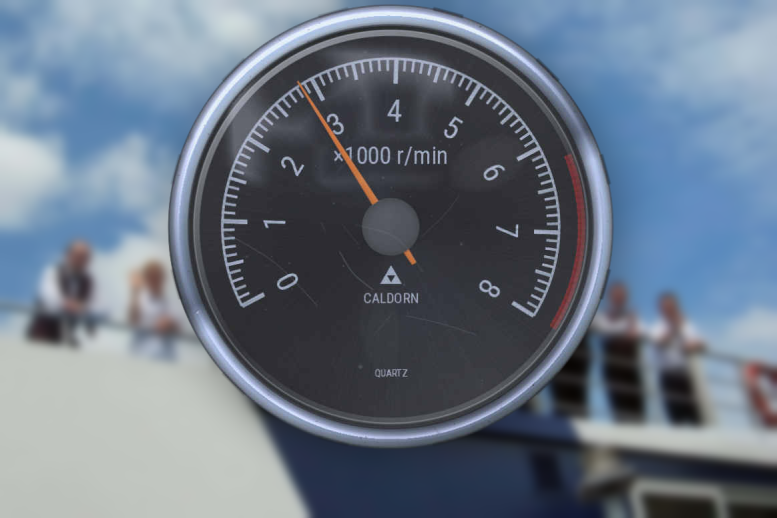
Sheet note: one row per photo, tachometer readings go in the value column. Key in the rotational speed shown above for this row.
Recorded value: 2850 rpm
